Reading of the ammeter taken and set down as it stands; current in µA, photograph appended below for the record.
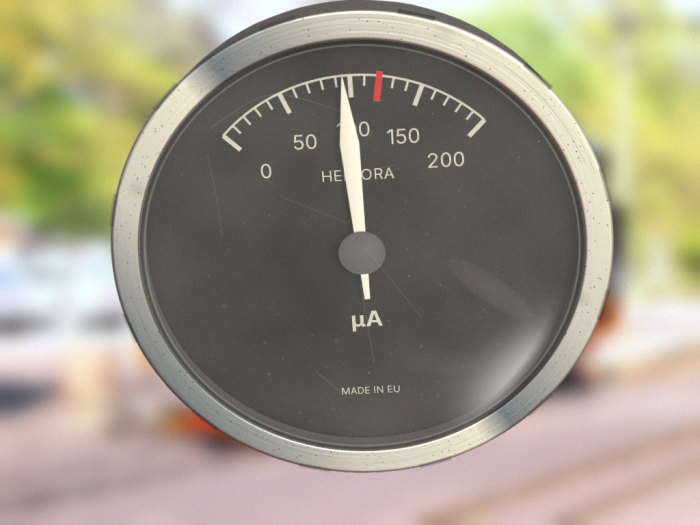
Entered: 95 µA
